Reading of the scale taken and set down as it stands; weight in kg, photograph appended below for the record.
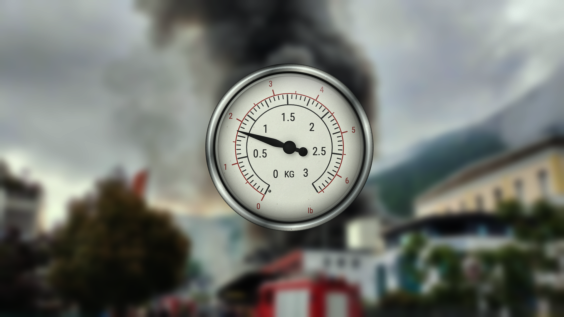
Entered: 0.8 kg
